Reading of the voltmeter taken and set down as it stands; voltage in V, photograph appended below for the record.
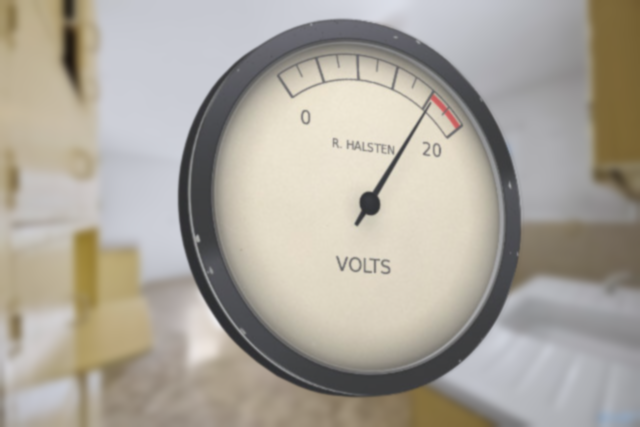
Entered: 16 V
